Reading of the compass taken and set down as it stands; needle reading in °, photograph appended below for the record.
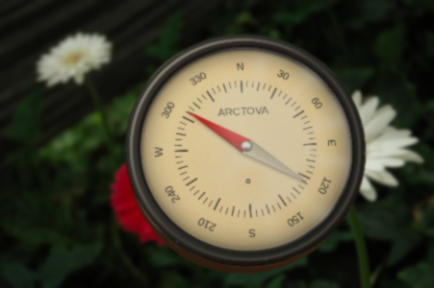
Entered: 305 °
